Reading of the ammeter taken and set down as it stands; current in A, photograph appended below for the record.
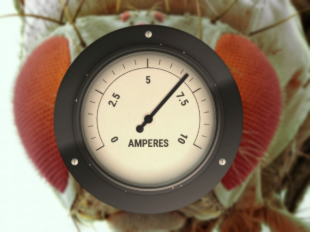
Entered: 6.75 A
